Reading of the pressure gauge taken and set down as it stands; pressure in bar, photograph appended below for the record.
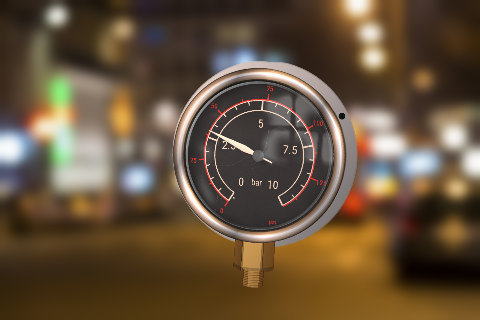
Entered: 2.75 bar
